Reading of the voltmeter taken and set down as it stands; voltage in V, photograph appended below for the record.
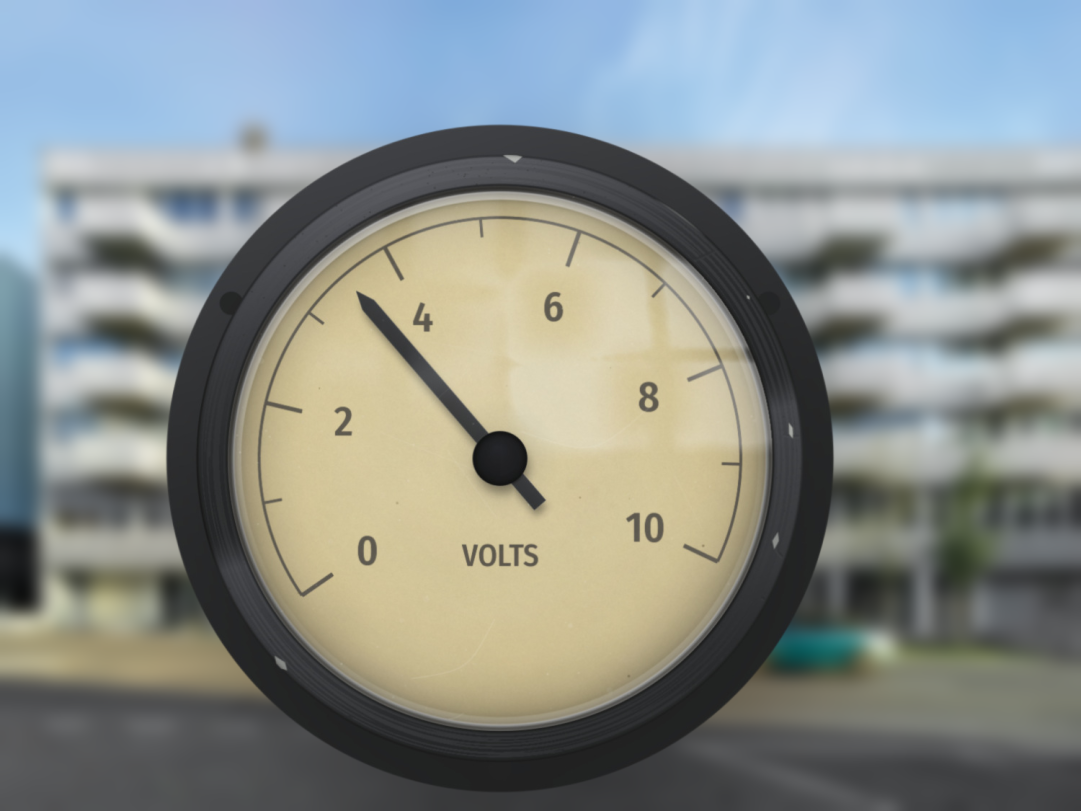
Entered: 3.5 V
